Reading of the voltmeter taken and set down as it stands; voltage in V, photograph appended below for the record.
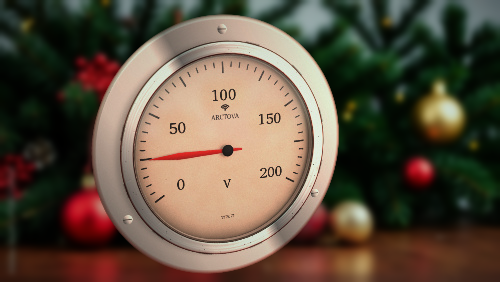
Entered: 25 V
